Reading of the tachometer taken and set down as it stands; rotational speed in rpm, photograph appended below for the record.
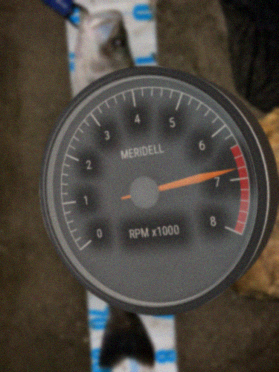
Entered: 6800 rpm
